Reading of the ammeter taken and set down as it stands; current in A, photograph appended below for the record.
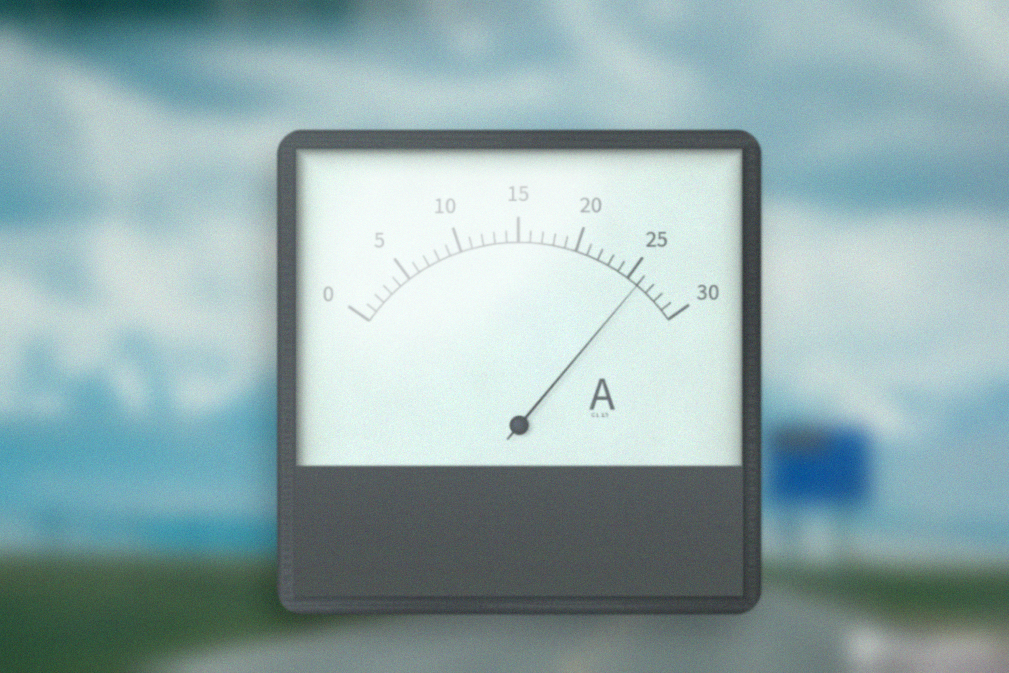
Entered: 26 A
